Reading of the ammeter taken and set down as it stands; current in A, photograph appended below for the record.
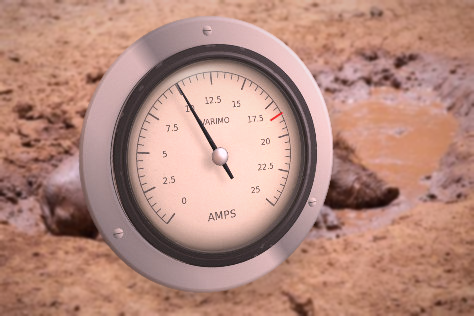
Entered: 10 A
